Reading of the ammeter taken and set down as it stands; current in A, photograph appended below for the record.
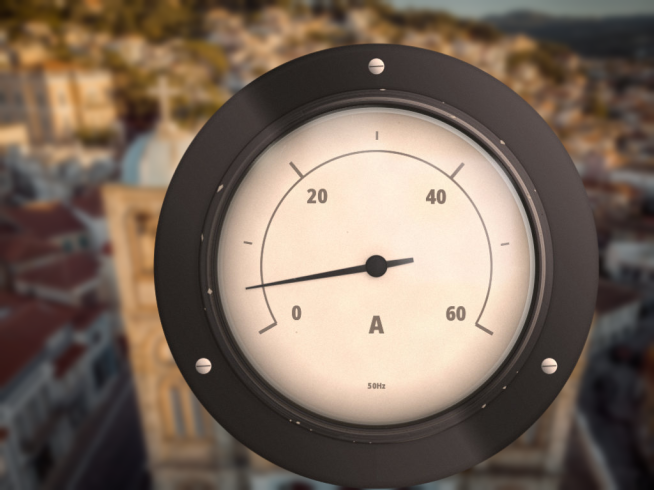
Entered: 5 A
